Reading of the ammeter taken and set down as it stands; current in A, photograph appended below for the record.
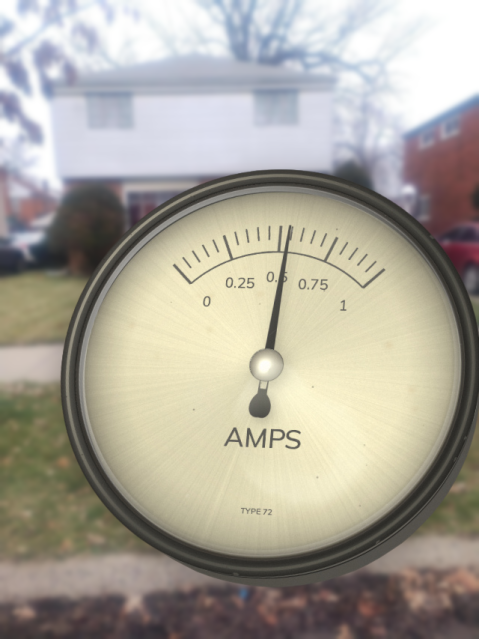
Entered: 0.55 A
